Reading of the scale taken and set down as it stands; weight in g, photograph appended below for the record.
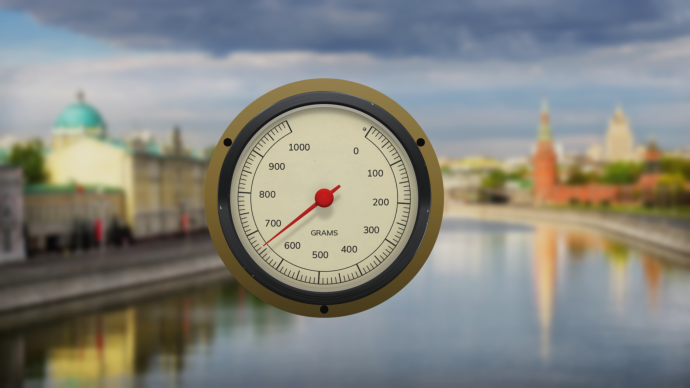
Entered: 660 g
